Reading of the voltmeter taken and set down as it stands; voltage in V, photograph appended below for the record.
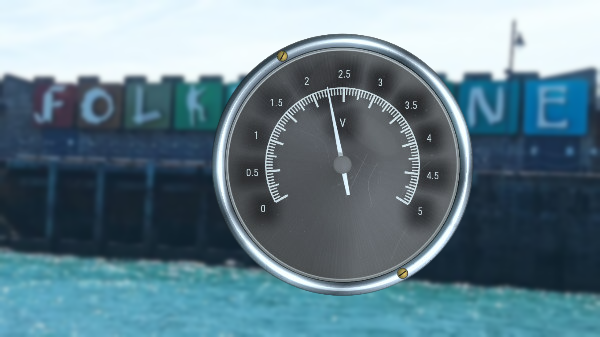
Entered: 2.25 V
